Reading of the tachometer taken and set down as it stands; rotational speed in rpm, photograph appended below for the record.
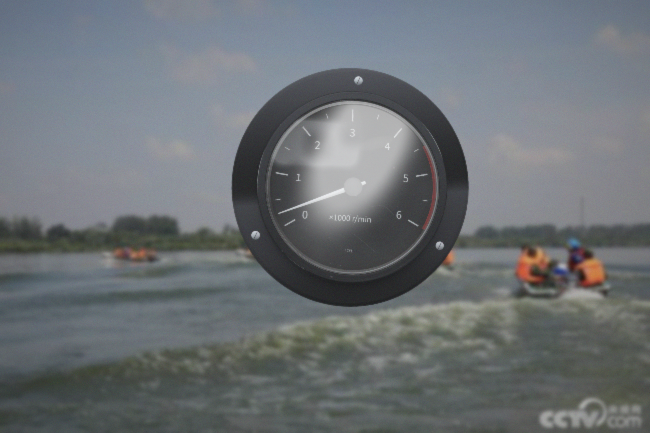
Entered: 250 rpm
